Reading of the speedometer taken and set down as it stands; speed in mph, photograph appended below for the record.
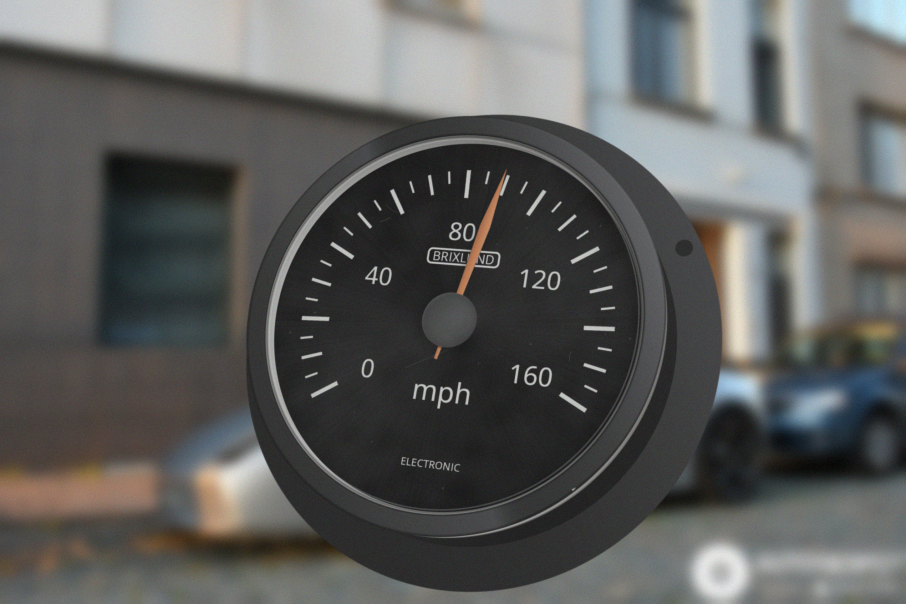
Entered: 90 mph
